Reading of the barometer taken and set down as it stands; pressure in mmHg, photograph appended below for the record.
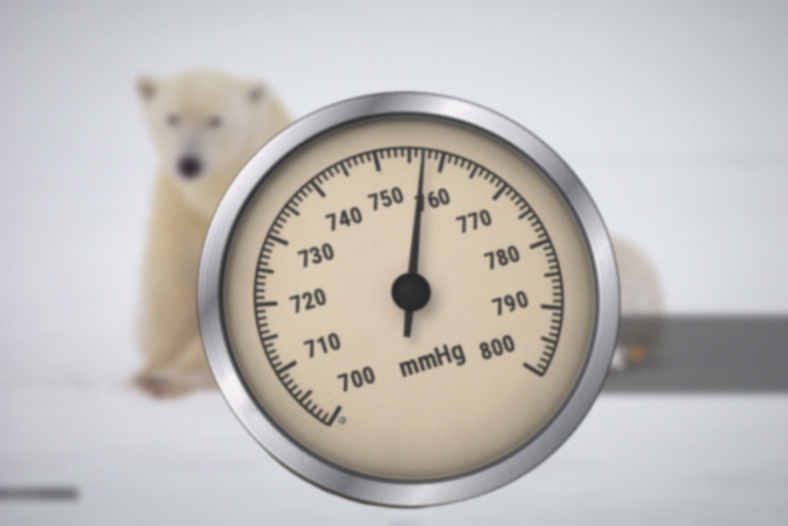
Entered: 757 mmHg
